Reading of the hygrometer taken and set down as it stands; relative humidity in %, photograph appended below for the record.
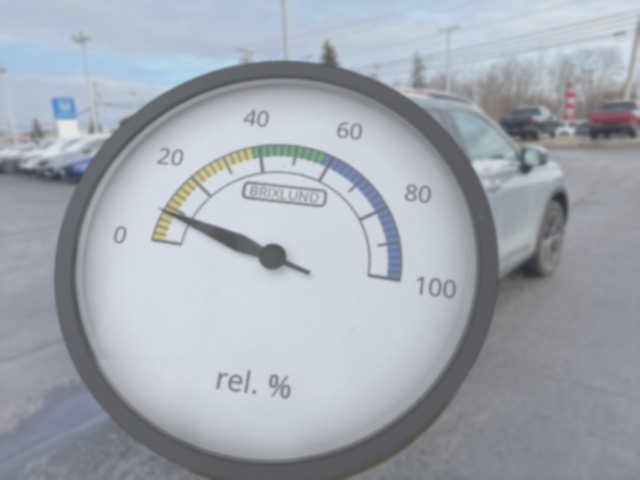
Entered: 8 %
